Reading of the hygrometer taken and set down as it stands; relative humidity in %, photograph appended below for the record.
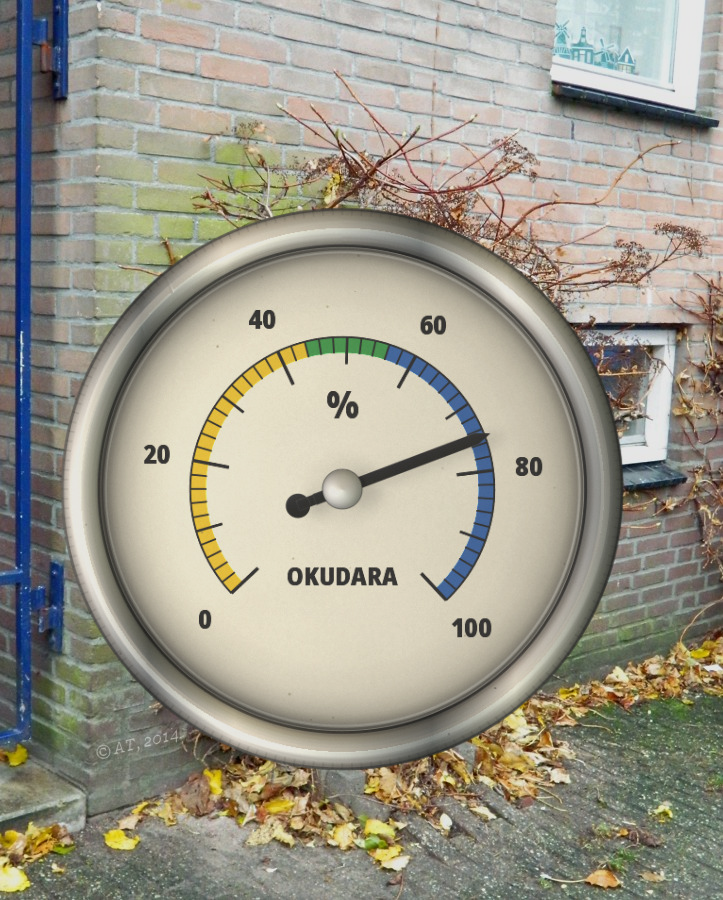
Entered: 75 %
